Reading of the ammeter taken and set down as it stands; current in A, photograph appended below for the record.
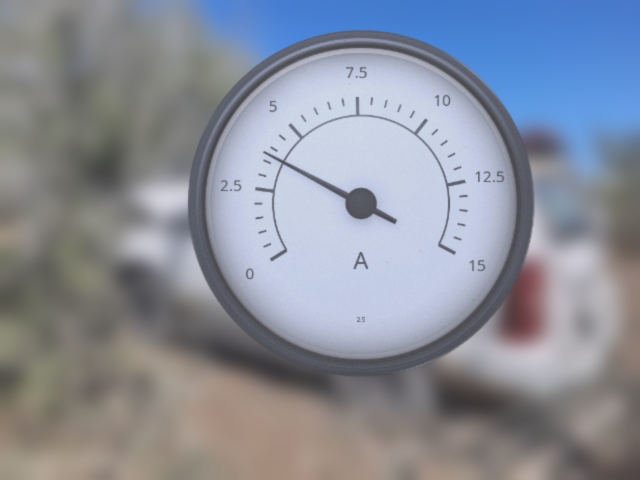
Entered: 3.75 A
